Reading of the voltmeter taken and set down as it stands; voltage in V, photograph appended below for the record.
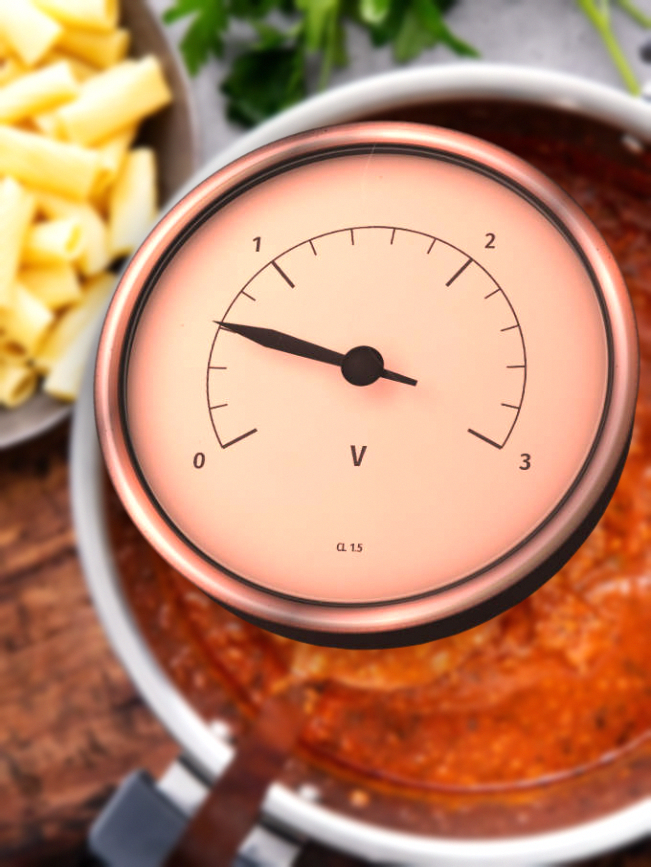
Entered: 0.6 V
